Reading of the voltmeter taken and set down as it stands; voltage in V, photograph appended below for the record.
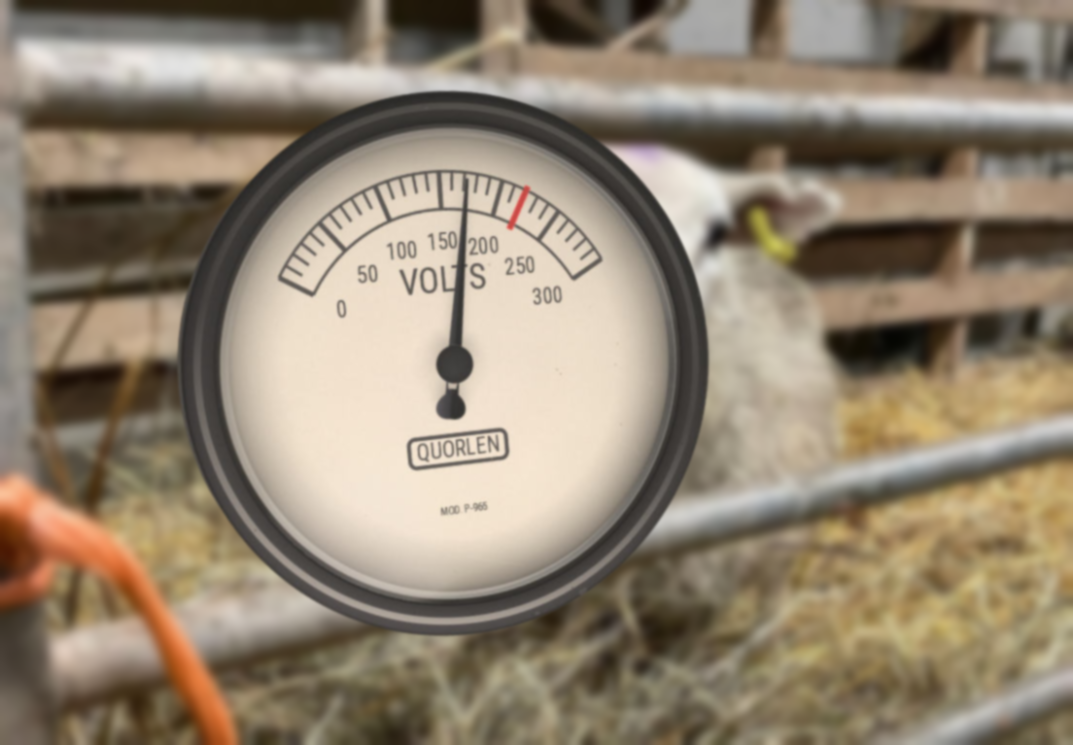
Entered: 170 V
